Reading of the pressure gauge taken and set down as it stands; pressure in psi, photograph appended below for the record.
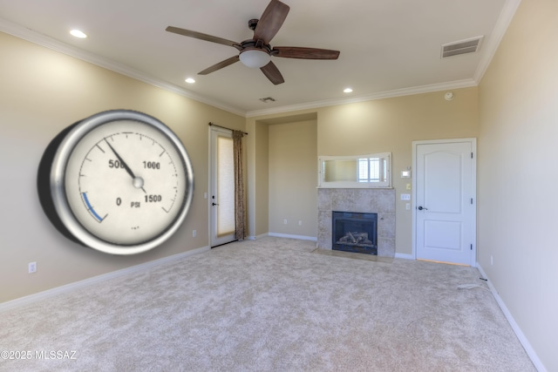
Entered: 550 psi
